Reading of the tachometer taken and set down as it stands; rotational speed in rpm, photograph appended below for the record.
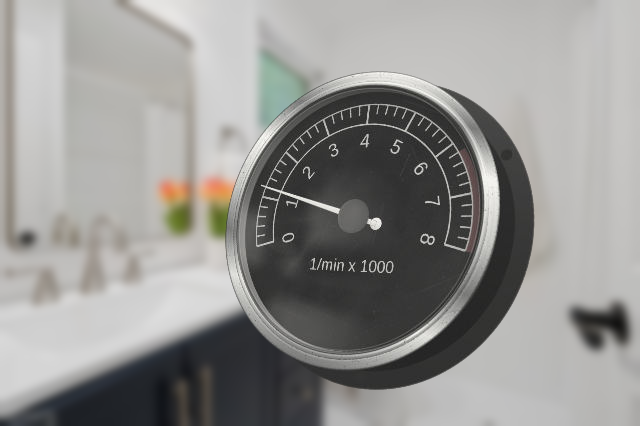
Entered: 1200 rpm
